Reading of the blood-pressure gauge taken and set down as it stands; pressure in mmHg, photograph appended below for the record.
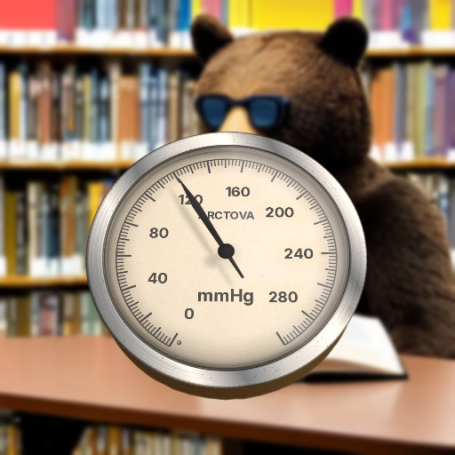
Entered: 120 mmHg
